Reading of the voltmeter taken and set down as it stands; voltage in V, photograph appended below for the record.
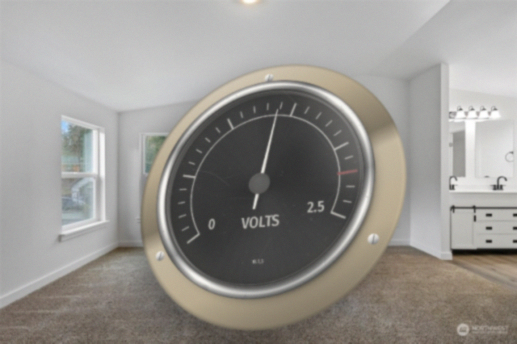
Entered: 1.4 V
